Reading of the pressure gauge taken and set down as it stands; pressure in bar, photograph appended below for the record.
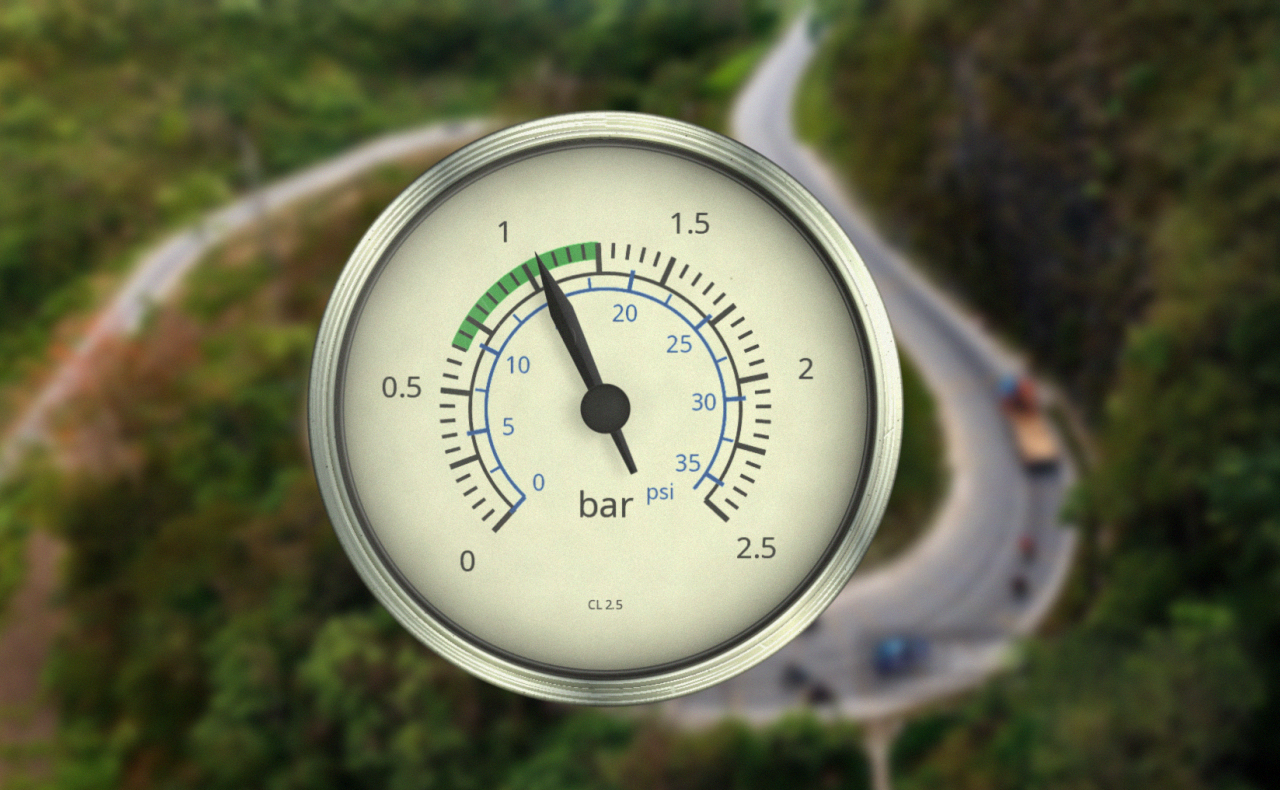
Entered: 1.05 bar
